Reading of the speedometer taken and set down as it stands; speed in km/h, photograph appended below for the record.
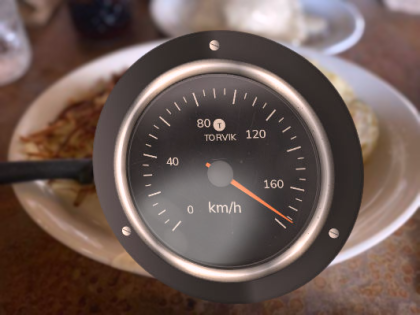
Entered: 175 km/h
